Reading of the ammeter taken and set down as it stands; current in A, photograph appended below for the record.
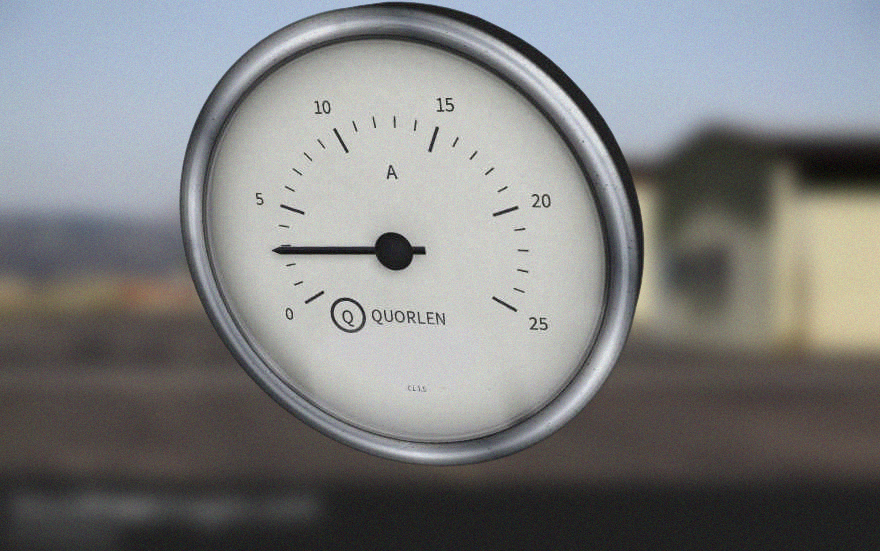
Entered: 3 A
